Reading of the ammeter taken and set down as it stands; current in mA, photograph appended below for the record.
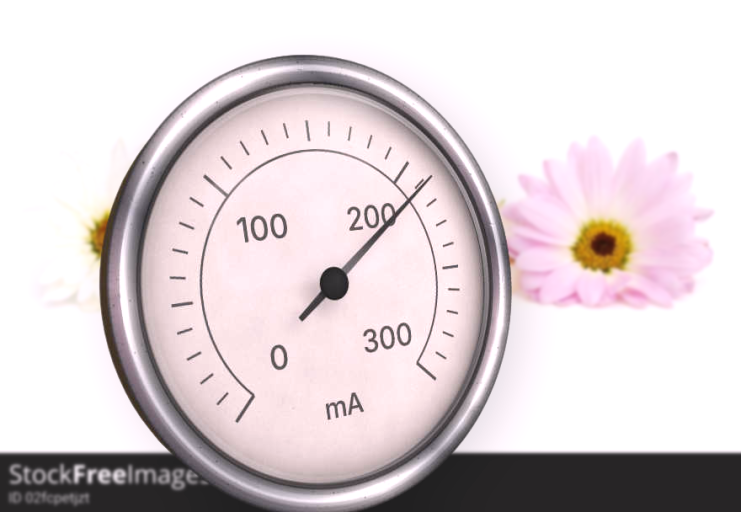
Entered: 210 mA
